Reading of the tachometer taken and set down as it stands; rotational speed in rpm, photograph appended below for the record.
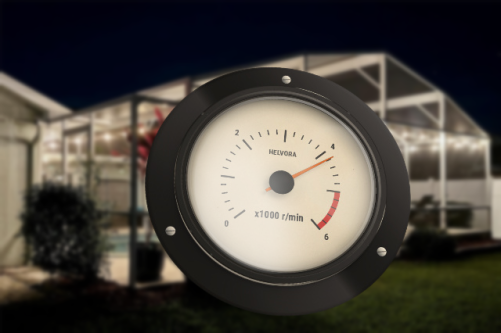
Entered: 4200 rpm
